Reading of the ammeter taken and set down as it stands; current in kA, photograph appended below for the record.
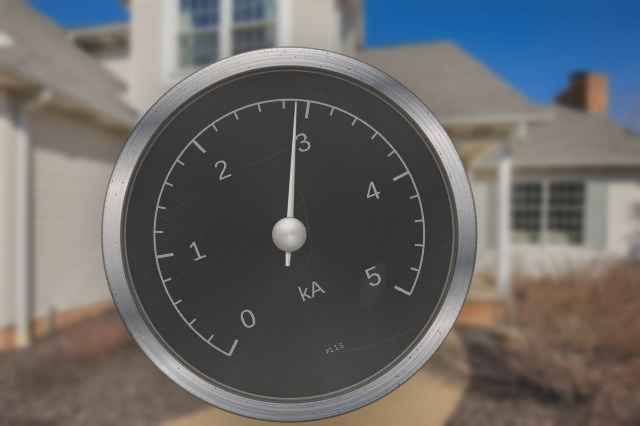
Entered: 2.9 kA
